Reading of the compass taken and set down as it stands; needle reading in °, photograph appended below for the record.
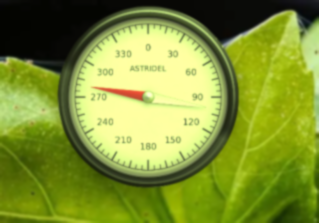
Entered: 280 °
